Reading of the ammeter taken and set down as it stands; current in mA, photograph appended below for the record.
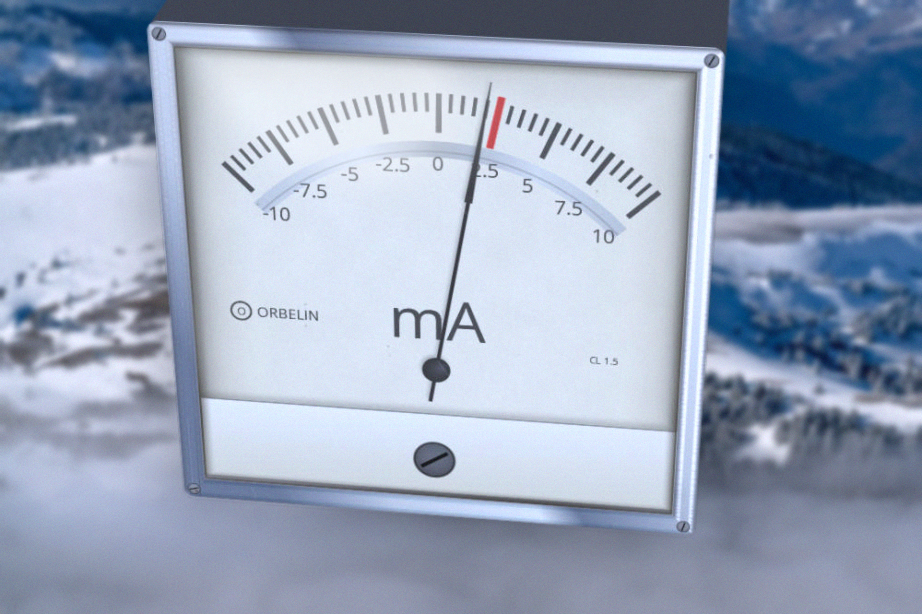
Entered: 2 mA
